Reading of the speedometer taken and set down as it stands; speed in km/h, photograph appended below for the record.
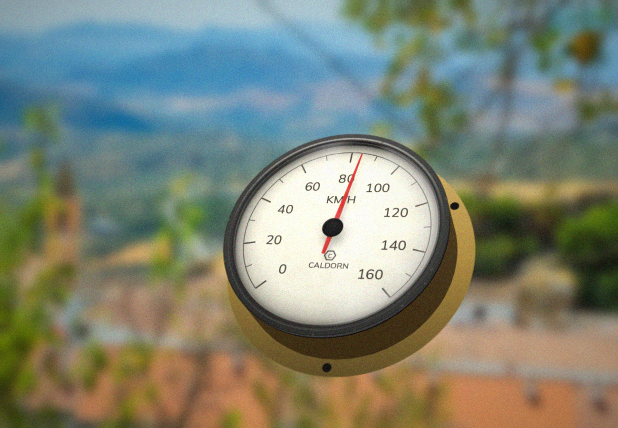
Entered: 85 km/h
